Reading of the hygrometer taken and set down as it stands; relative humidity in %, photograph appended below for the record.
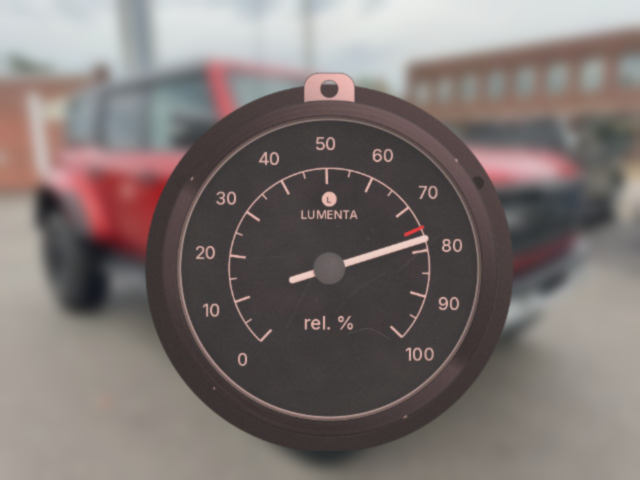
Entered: 77.5 %
